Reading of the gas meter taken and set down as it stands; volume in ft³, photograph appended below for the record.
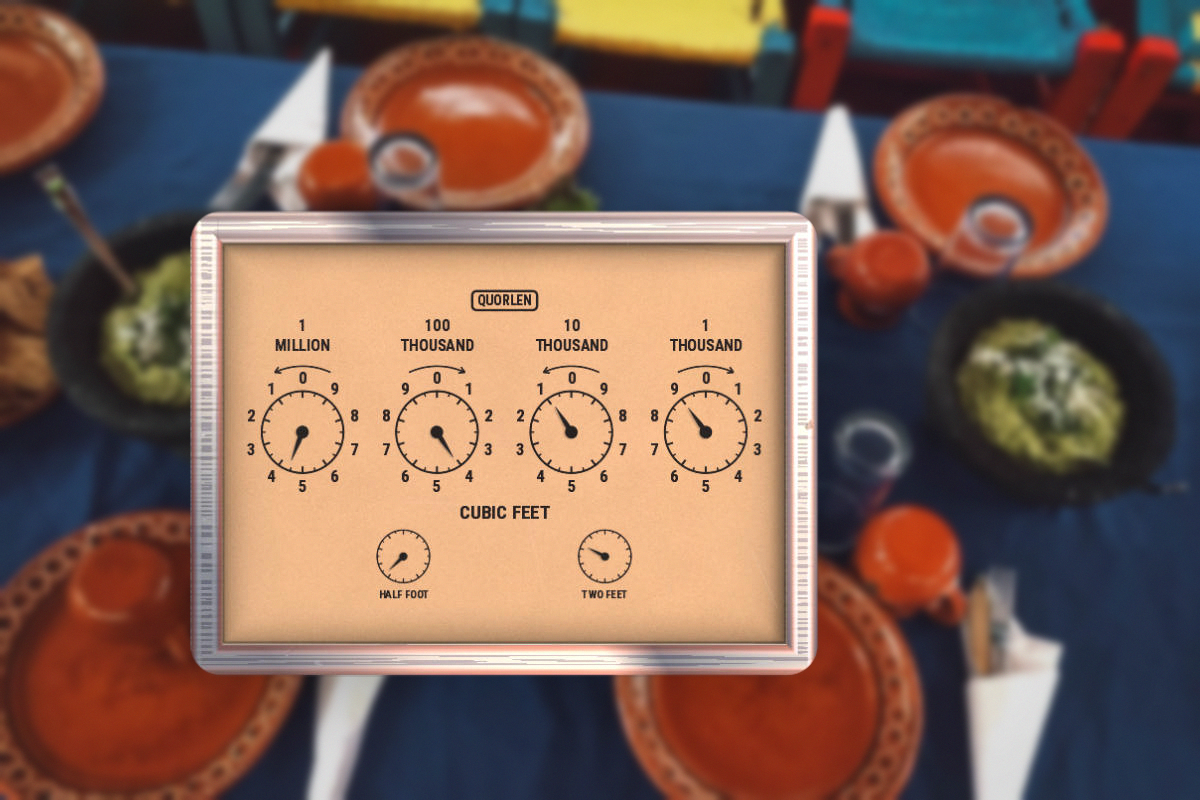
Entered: 440900 ft³
